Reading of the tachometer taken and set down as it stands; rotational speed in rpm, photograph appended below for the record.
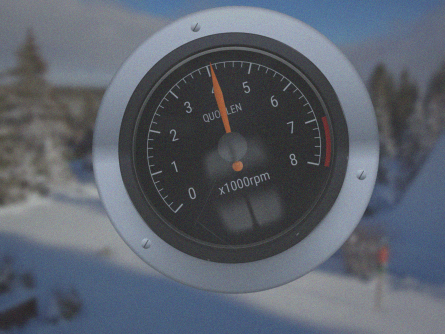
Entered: 4100 rpm
